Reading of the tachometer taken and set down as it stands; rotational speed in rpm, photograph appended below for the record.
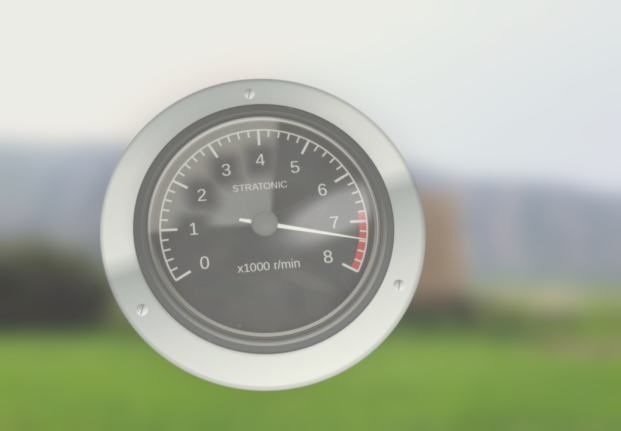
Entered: 7400 rpm
